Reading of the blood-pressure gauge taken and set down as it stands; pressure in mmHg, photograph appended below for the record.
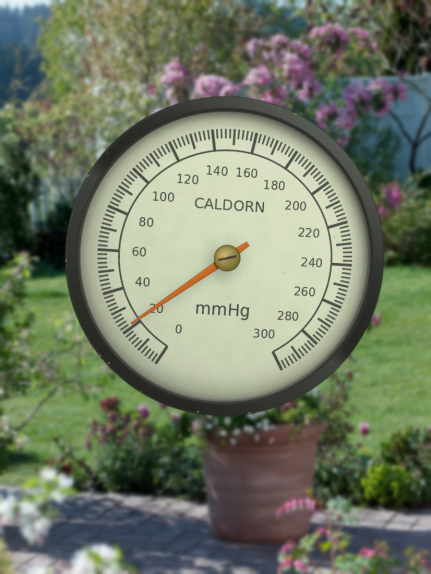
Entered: 22 mmHg
